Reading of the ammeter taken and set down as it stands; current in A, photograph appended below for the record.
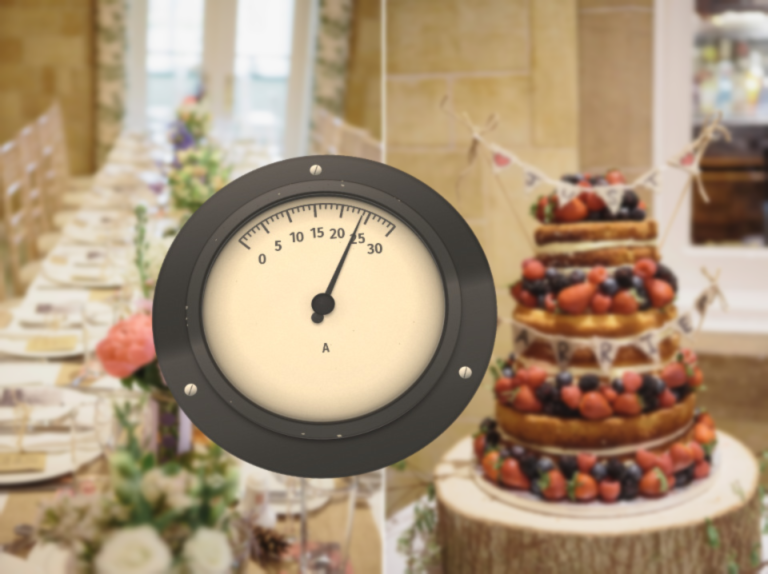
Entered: 24 A
